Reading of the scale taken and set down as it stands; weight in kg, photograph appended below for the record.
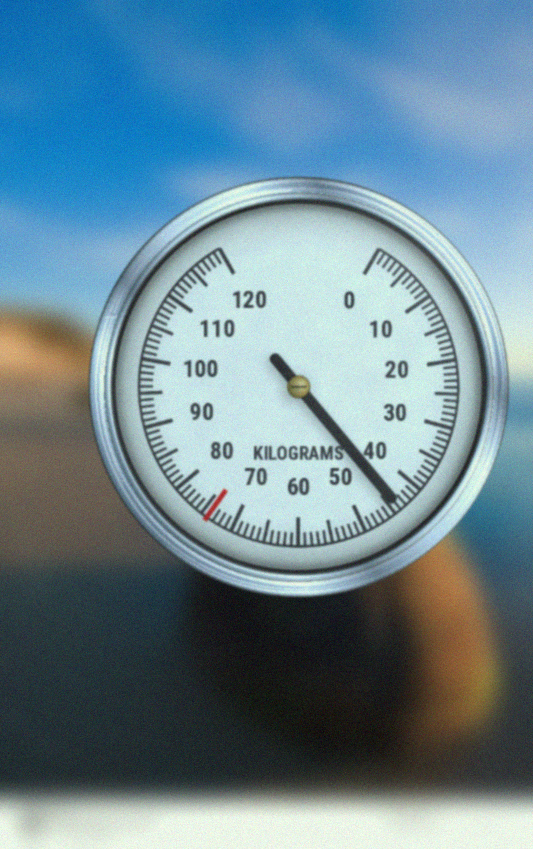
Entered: 44 kg
